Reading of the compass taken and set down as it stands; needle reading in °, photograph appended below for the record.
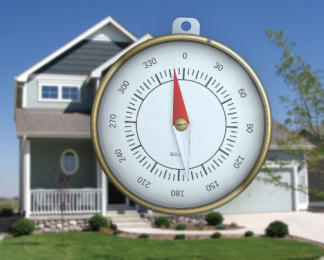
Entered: 350 °
